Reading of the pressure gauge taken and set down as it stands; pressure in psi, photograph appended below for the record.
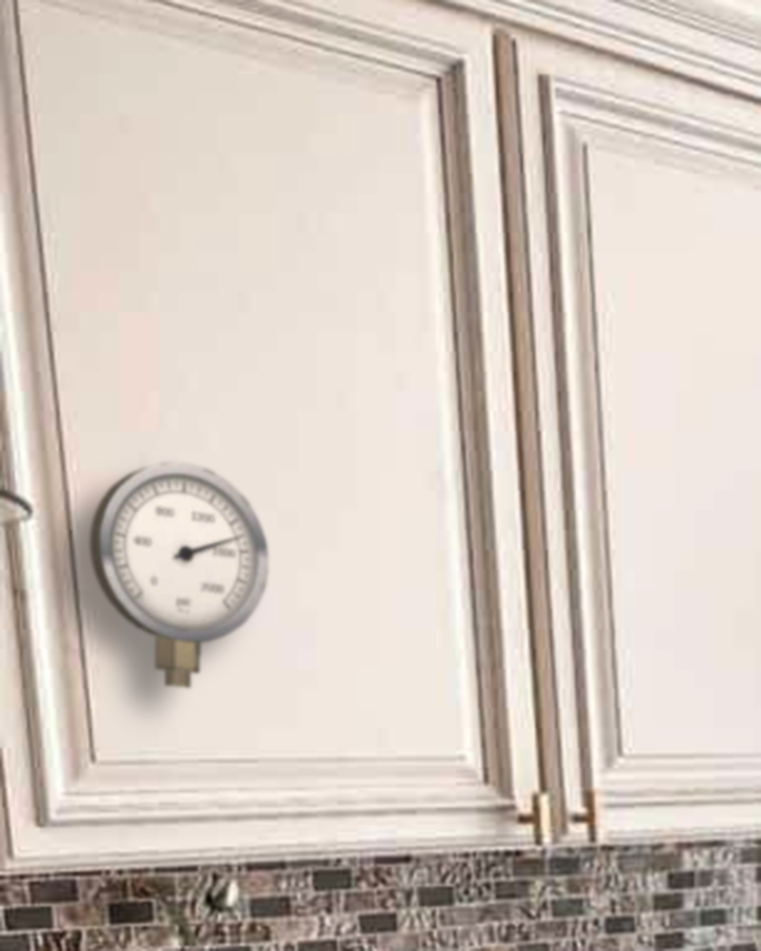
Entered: 1500 psi
